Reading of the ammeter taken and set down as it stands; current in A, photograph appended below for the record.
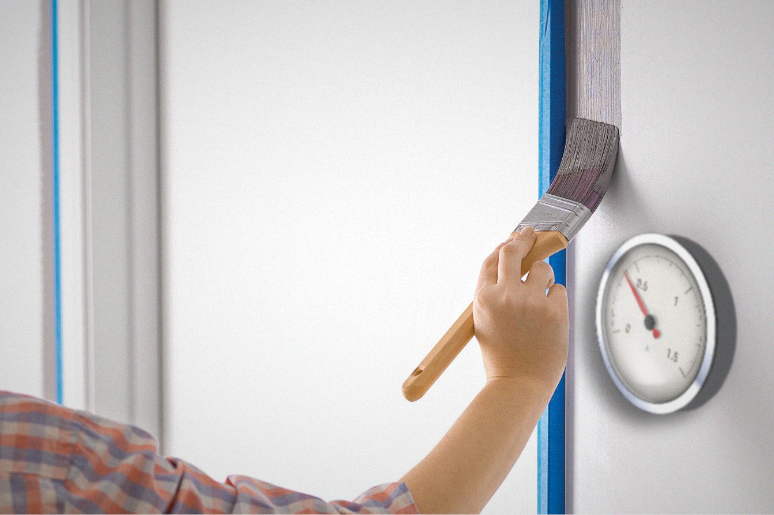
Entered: 0.4 A
